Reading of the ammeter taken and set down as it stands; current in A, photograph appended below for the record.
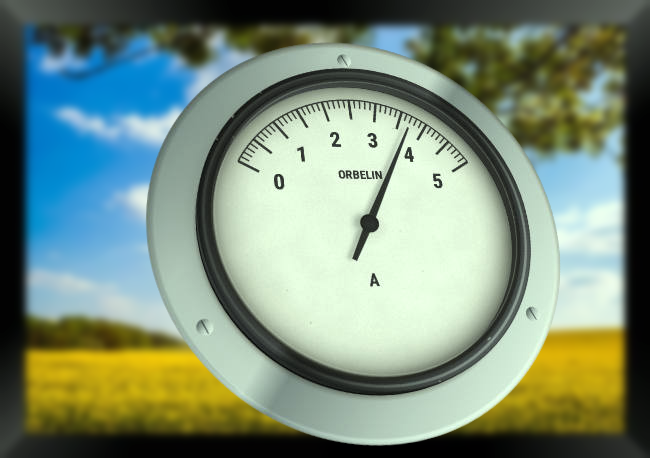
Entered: 3.7 A
